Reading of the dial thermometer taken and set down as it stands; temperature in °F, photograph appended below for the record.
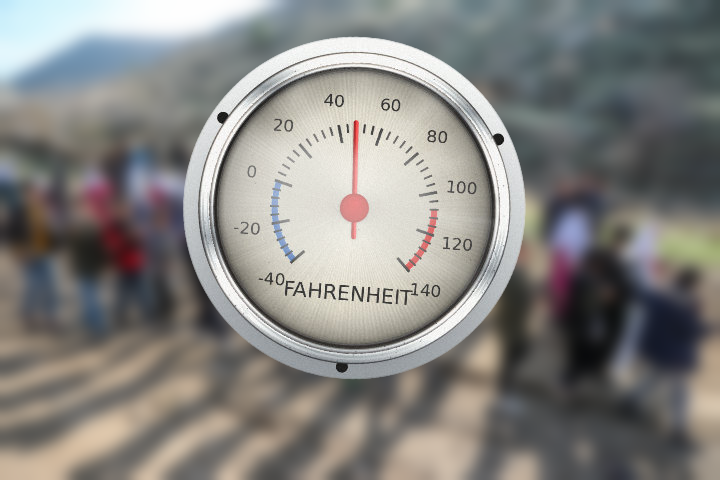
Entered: 48 °F
